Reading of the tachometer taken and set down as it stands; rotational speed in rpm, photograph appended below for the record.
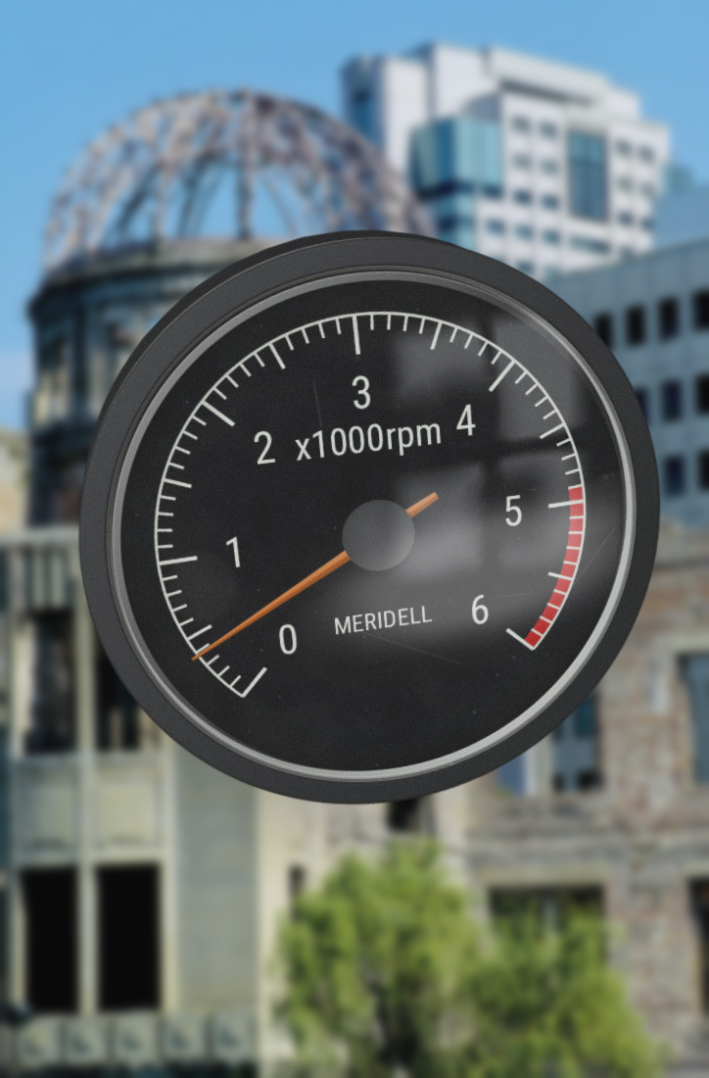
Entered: 400 rpm
